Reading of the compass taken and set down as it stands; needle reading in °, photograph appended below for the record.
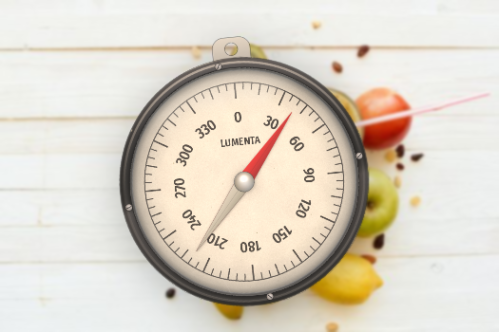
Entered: 40 °
